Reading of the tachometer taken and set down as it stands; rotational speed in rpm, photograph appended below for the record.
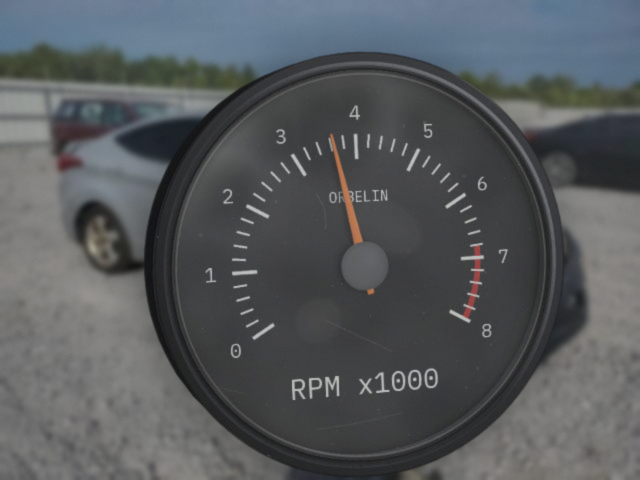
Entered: 3600 rpm
